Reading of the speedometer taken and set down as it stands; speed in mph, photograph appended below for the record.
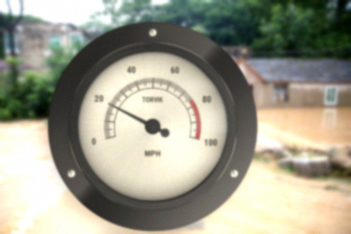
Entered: 20 mph
